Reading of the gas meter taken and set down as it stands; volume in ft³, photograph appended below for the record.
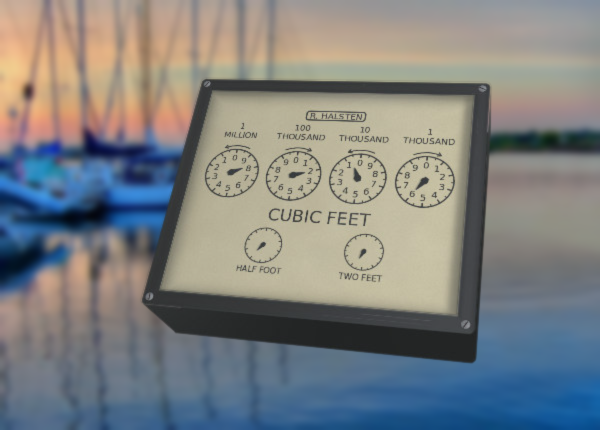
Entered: 820600 ft³
